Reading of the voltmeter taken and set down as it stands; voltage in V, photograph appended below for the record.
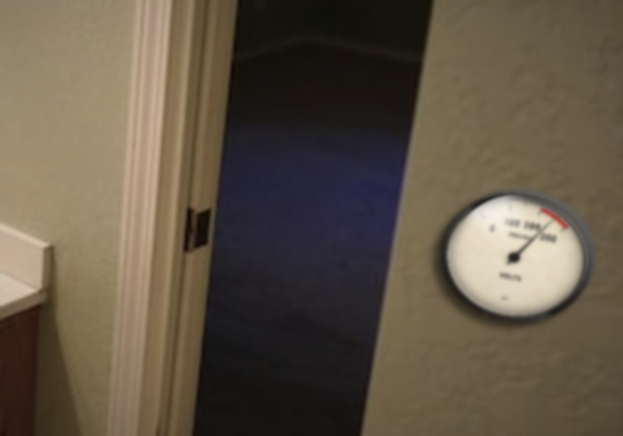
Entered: 250 V
